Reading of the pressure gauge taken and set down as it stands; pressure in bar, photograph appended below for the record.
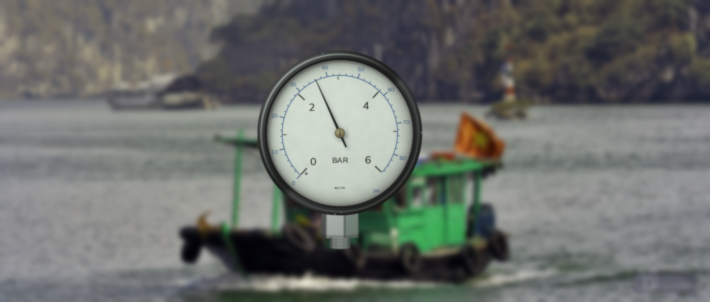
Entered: 2.5 bar
